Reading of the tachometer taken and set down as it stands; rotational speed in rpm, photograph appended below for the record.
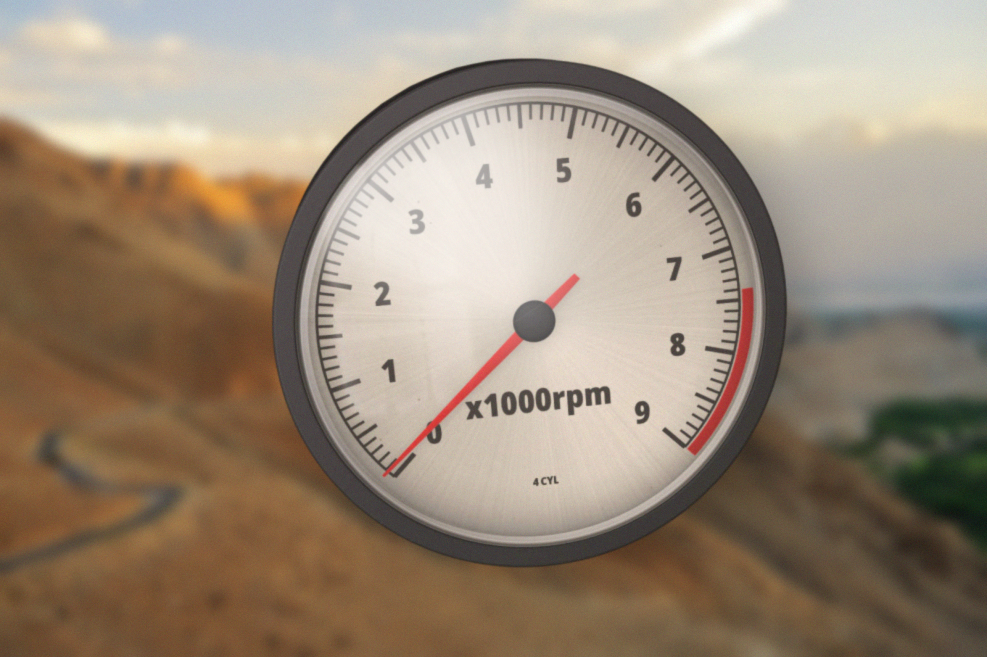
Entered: 100 rpm
